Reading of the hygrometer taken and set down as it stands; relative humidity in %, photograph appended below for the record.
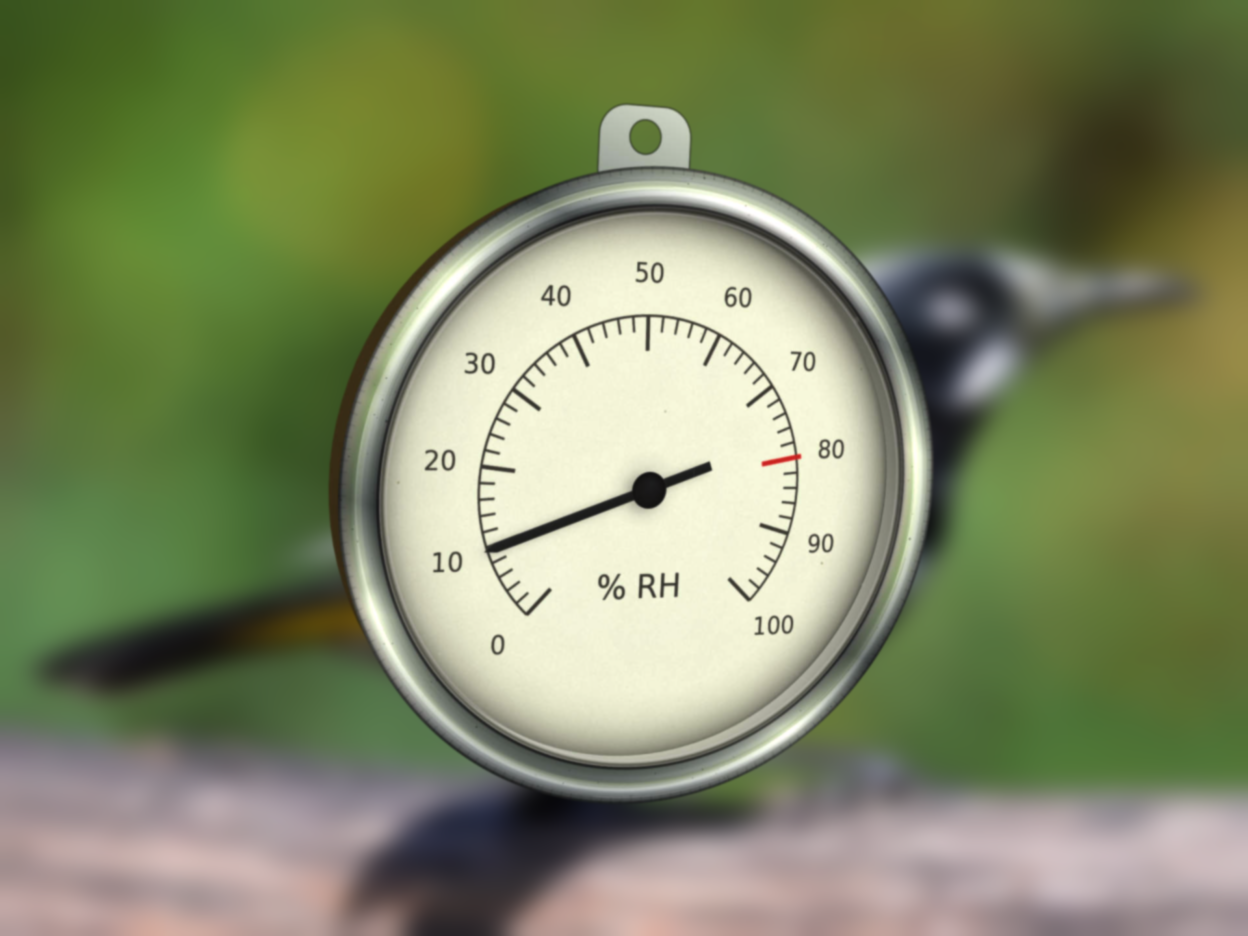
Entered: 10 %
